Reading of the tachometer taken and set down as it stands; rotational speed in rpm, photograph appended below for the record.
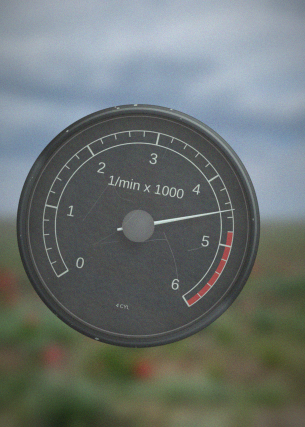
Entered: 4500 rpm
